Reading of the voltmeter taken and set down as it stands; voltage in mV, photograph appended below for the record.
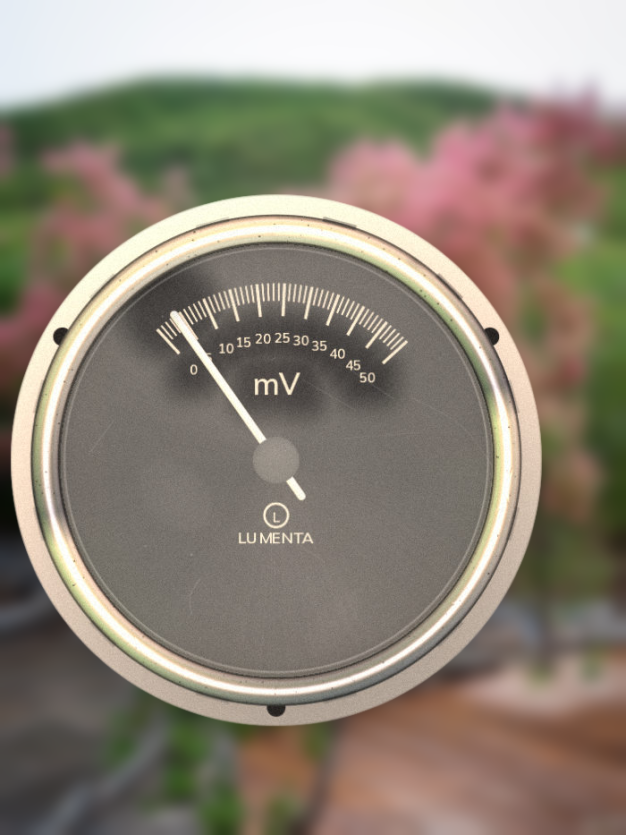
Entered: 4 mV
